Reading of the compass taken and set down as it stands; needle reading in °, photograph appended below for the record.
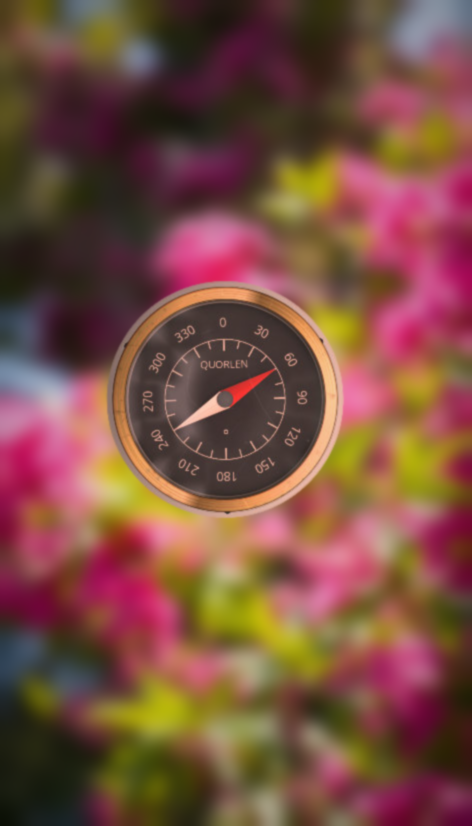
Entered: 60 °
